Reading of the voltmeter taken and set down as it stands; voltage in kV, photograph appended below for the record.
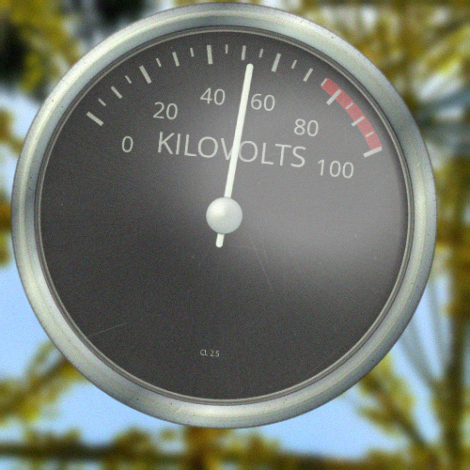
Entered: 52.5 kV
